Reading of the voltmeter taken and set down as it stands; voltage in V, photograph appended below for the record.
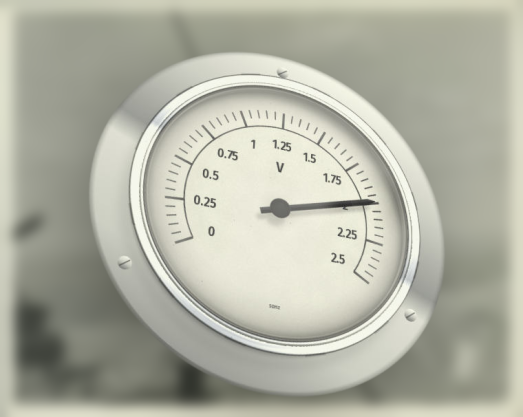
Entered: 2 V
